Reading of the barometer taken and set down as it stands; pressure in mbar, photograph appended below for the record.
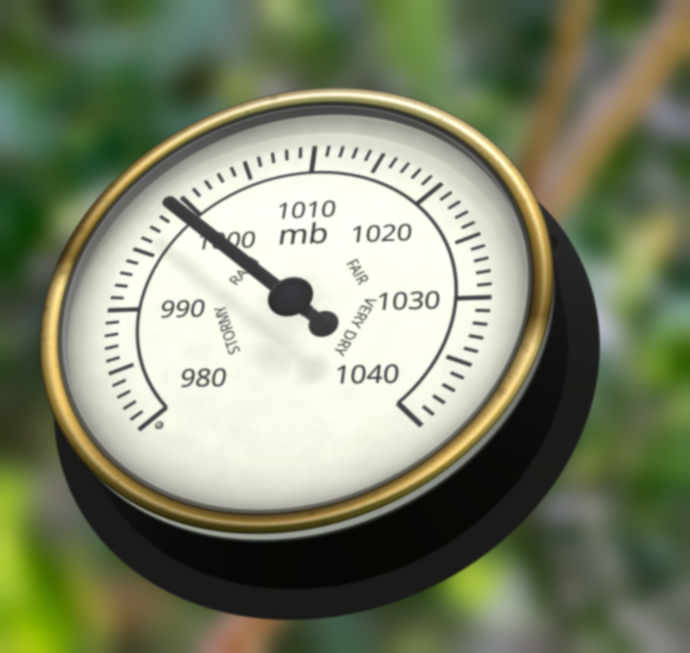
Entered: 999 mbar
